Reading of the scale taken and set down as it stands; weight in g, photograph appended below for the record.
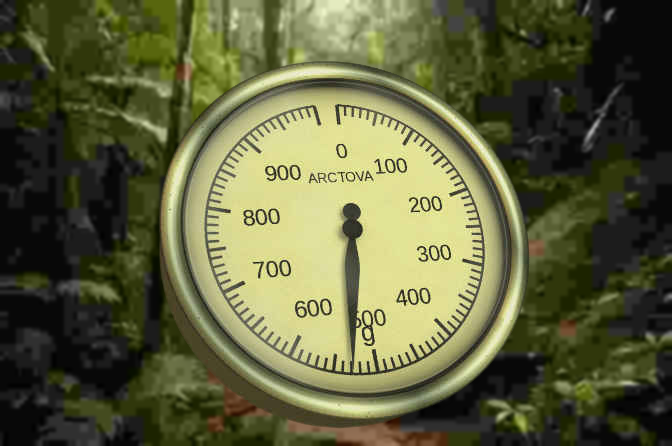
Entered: 530 g
